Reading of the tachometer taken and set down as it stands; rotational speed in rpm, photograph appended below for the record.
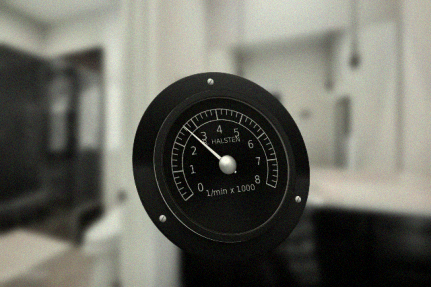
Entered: 2600 rpm
